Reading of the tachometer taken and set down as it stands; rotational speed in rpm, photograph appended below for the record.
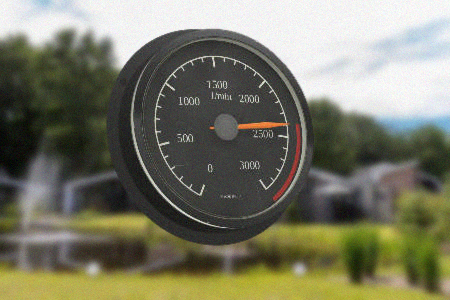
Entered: 2400 rpm
